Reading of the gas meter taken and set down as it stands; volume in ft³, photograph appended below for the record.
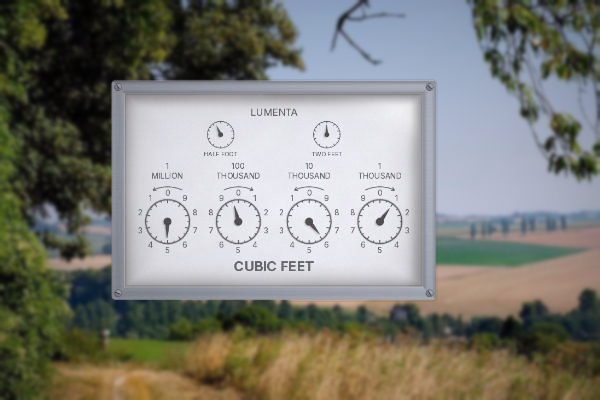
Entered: 496100 ft³
